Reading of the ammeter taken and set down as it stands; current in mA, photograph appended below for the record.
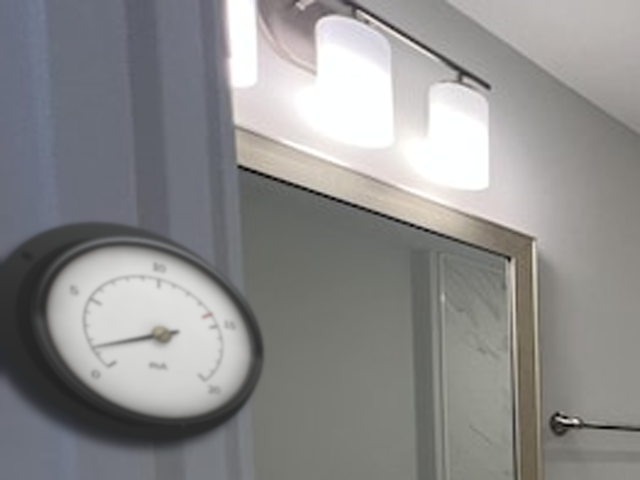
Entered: 1.5 mA
